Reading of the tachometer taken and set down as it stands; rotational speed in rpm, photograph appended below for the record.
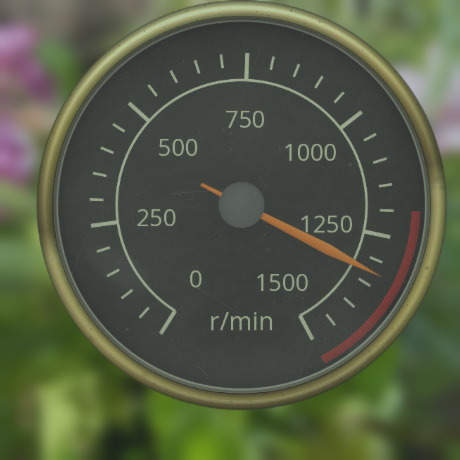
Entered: 1325 rpm
